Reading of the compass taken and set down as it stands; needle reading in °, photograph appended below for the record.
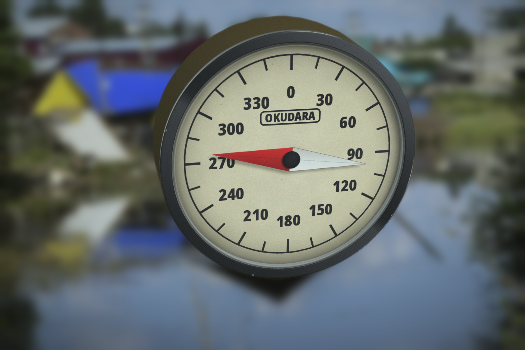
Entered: 277.5 °
